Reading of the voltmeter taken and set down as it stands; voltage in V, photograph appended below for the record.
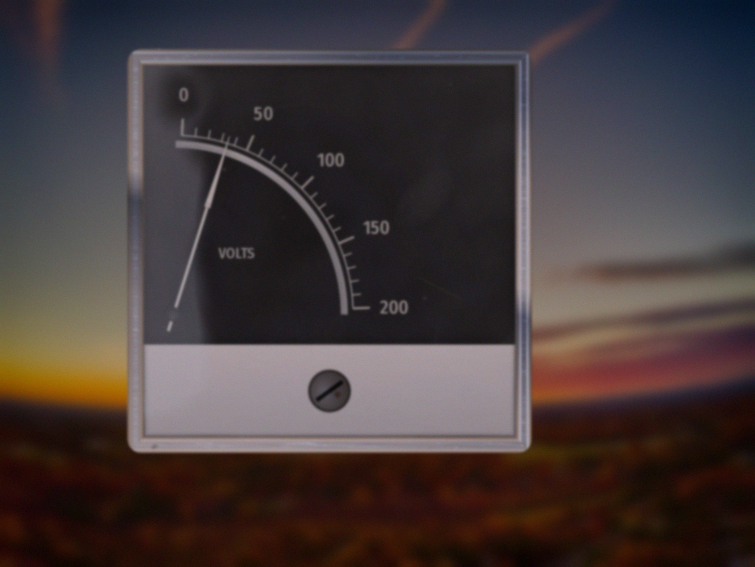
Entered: 35 V
